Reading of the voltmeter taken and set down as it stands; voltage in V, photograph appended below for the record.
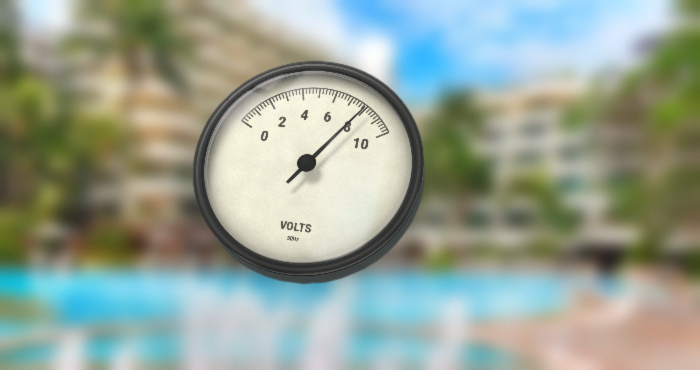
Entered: 8 V
